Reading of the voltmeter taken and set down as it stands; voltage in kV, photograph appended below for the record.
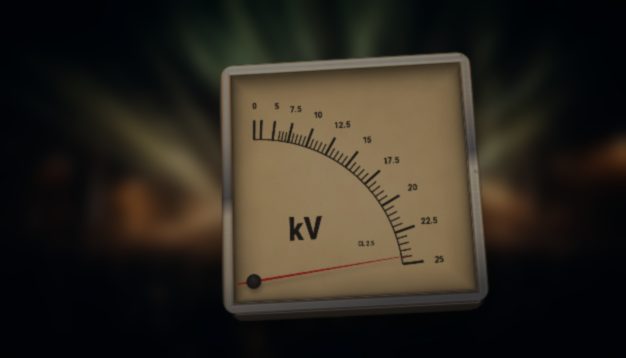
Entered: 24.5 kV
